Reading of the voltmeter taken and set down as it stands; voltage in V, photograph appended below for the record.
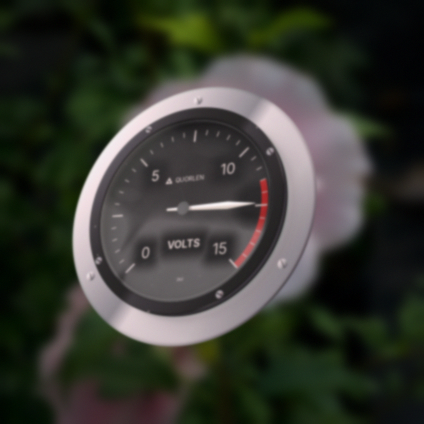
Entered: 12.5 V
